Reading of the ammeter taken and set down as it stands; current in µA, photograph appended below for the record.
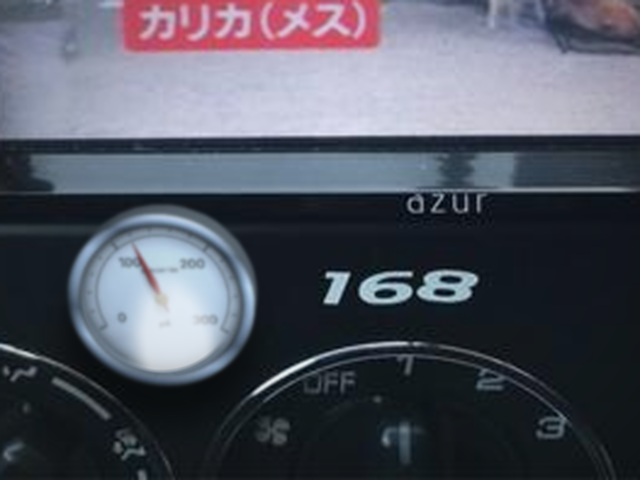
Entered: 120 µA
